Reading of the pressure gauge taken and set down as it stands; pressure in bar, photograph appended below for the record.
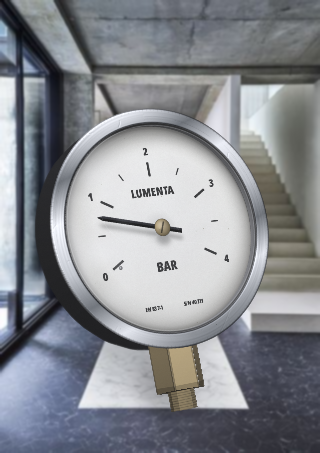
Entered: 0.75 bar
